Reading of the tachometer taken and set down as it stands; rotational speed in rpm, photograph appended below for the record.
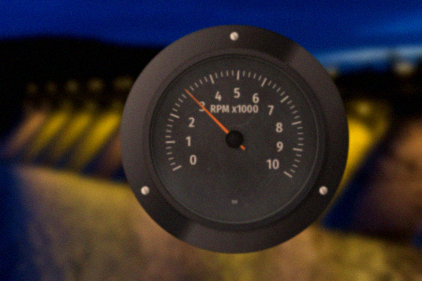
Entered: 3000 rpm
